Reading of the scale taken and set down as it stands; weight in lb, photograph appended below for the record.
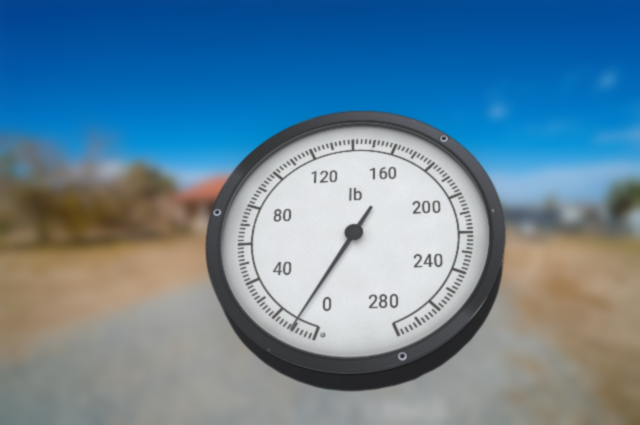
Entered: 10 lb
